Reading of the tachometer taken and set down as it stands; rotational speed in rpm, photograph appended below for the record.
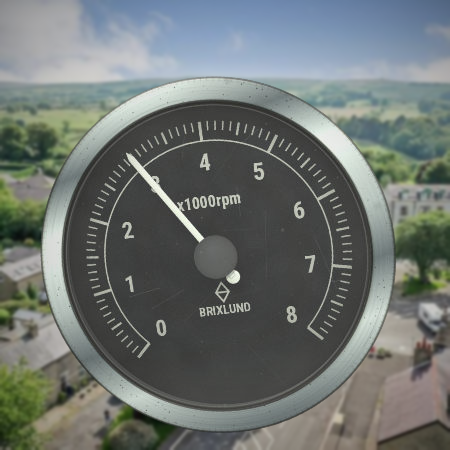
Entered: 3000 rpm
